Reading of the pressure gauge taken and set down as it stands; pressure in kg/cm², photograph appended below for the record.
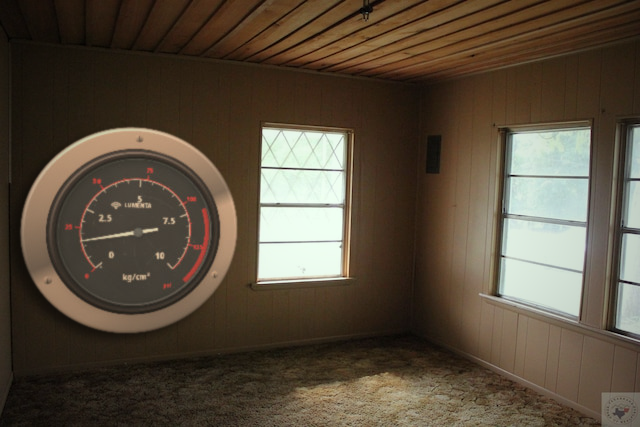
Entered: 1.25 kg/cm²
